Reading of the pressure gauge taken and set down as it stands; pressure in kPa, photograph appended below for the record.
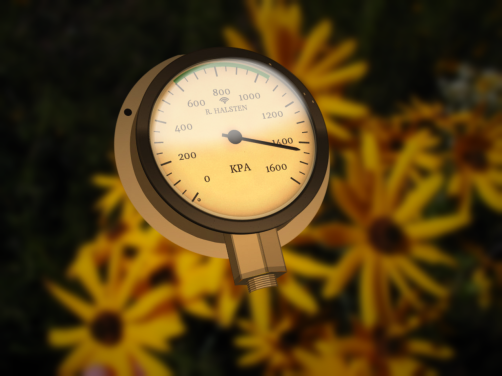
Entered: 1450 kPa
